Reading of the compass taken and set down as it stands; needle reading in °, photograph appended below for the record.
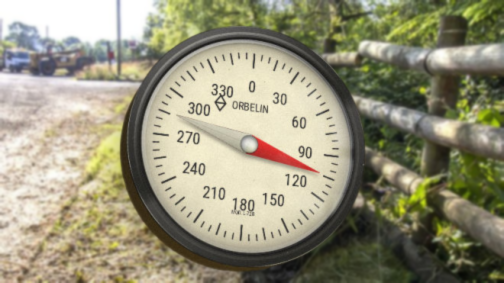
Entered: 105 °
